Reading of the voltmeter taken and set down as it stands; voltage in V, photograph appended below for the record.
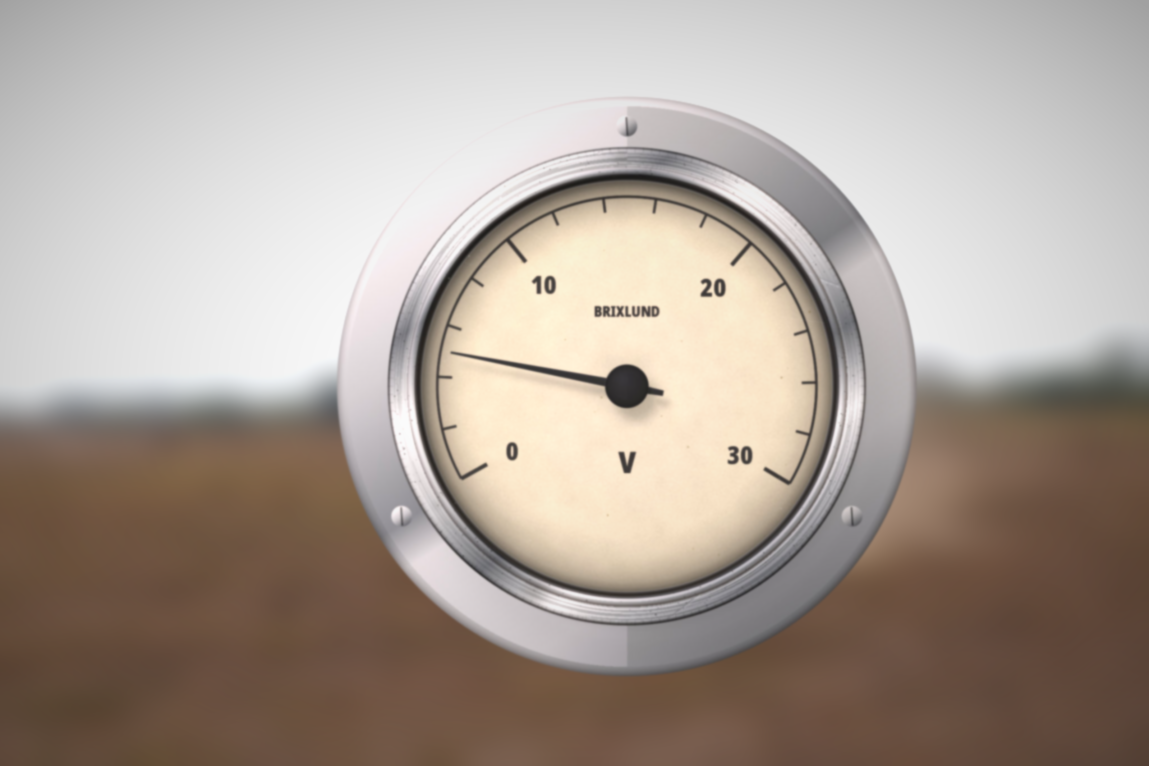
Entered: 5 V
